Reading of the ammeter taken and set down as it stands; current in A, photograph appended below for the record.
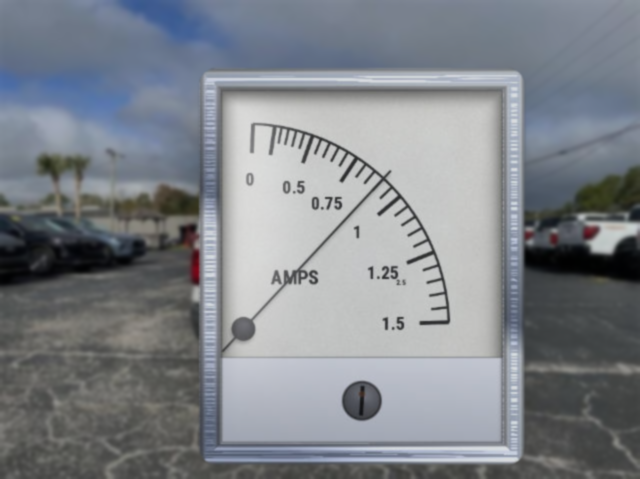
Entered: 0.9 A
